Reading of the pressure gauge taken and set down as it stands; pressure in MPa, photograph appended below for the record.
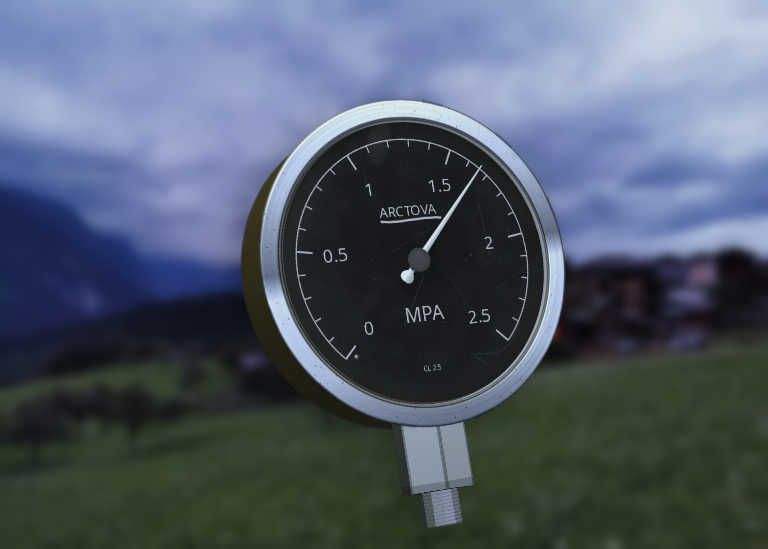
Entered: 1.65 MPa
